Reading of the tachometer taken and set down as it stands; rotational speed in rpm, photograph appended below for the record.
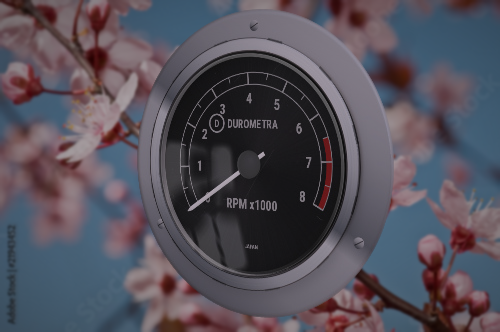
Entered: 0 rpm
